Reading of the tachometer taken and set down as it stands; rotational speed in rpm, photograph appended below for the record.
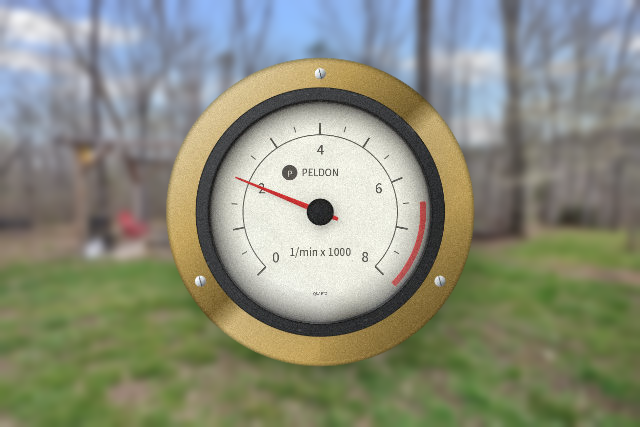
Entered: 2000 rpm
